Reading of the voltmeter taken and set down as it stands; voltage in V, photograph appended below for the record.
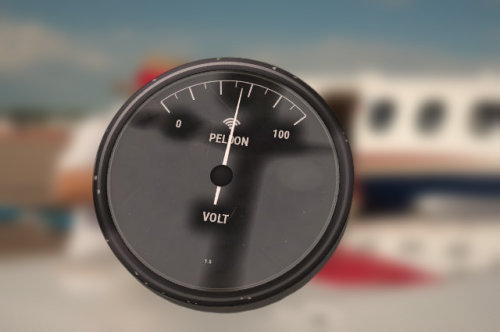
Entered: 55 V
